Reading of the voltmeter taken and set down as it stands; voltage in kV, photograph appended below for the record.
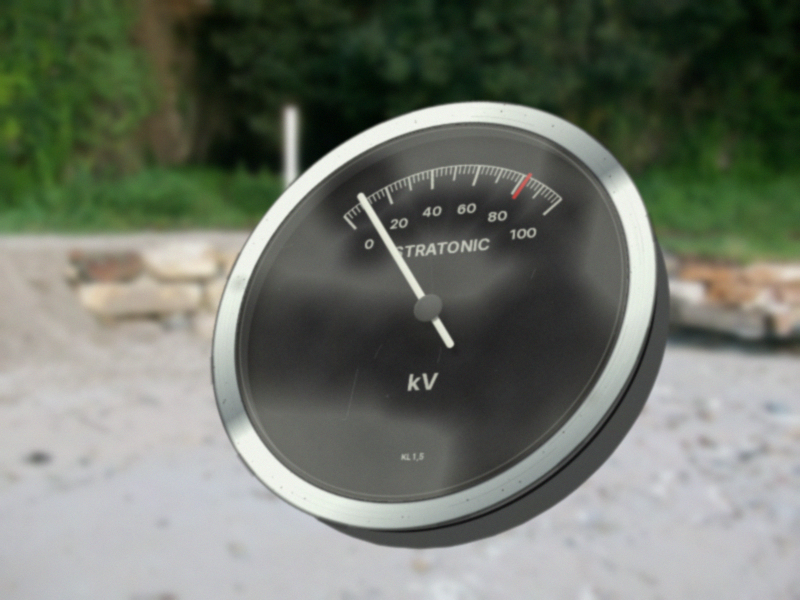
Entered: 10 kV
